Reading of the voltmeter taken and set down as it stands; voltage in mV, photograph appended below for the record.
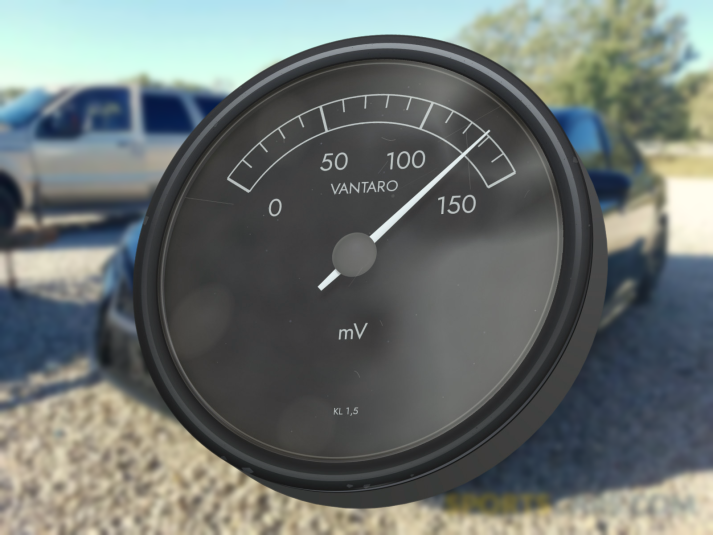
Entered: 130 mV
